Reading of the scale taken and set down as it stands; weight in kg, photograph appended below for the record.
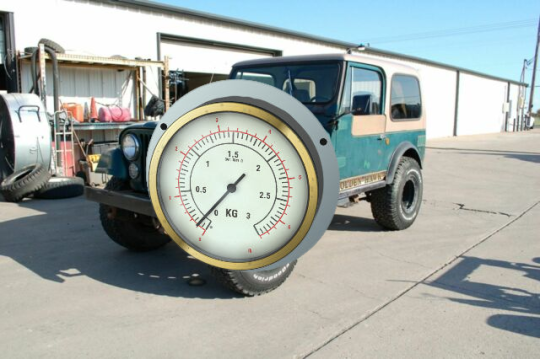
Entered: 0.1 kg
